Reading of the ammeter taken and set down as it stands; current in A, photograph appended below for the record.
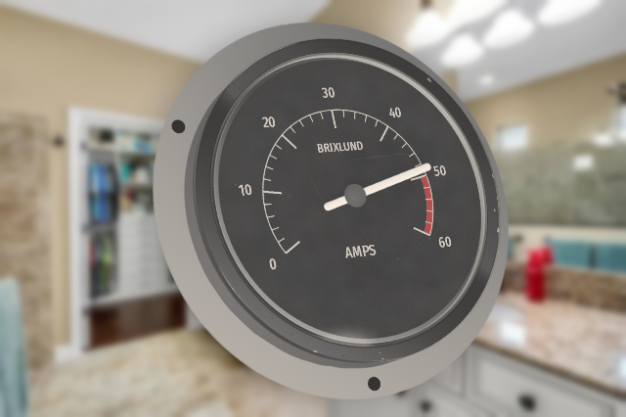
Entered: 49 A
